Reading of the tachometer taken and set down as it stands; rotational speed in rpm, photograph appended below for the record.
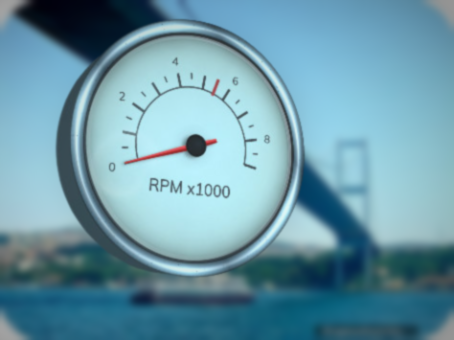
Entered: 0 rpm
